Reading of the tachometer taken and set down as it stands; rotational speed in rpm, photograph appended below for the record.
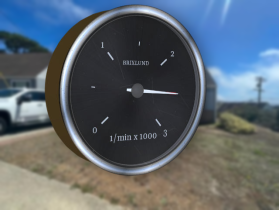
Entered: 2500 rpm
